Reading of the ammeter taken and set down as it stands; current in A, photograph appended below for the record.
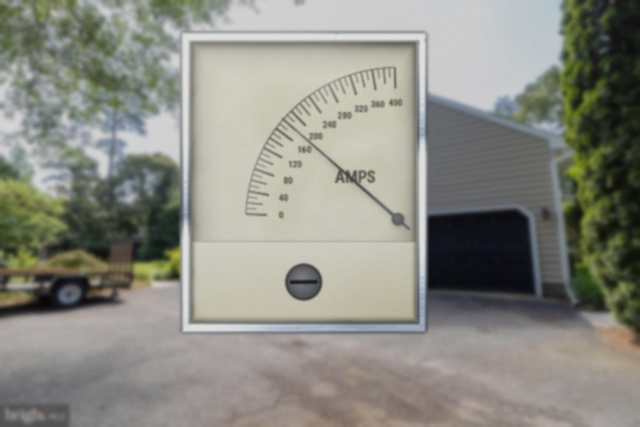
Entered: 180 A
